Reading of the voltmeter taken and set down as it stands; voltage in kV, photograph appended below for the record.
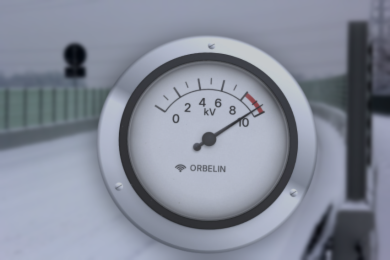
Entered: 9.5 kV
